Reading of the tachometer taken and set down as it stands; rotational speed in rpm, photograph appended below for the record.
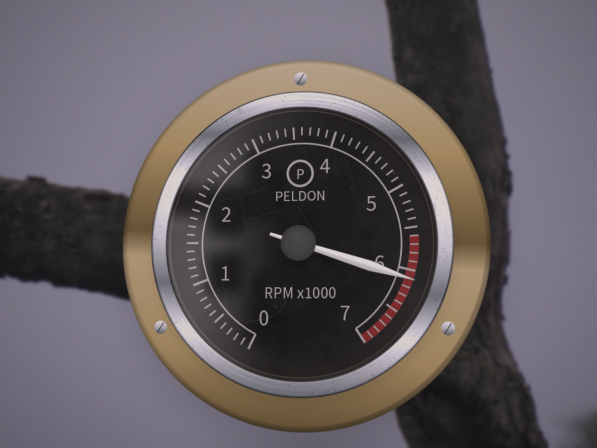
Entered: 6100 rpm
